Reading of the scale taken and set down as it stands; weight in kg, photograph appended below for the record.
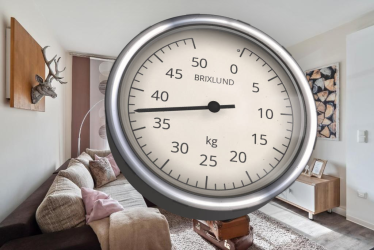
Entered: 37 kg
